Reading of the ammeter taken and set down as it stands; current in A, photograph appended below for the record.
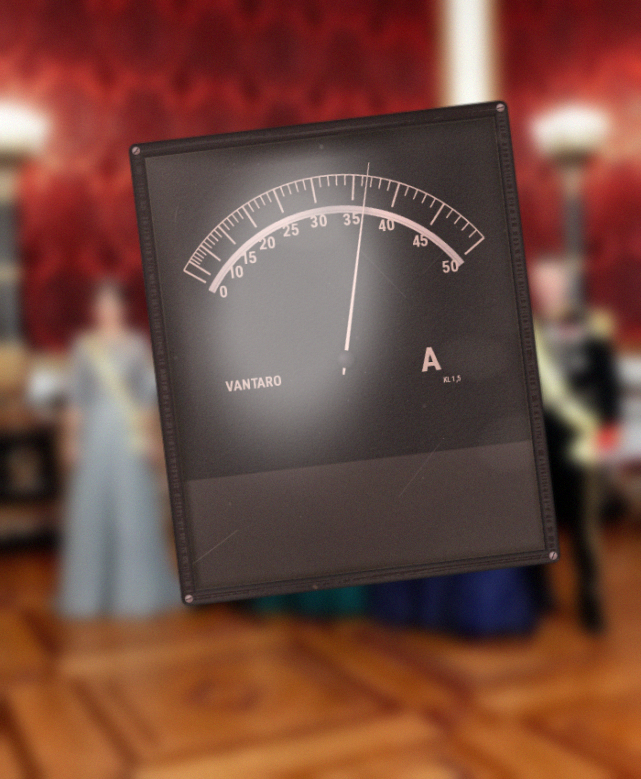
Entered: 36.5 A
